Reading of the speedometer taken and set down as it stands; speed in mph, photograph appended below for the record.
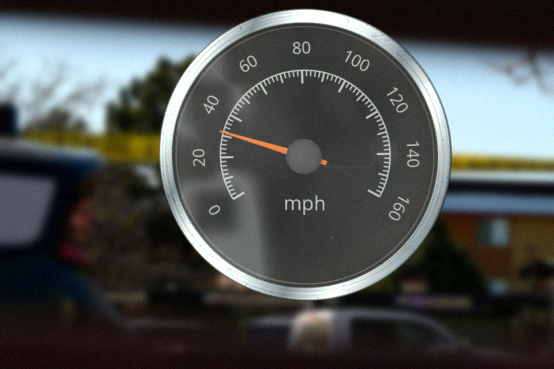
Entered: 32 mph
